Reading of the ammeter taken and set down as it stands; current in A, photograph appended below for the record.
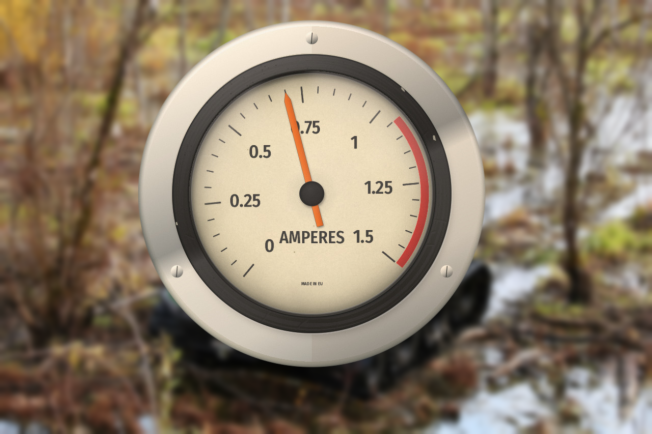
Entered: 0.7 A
